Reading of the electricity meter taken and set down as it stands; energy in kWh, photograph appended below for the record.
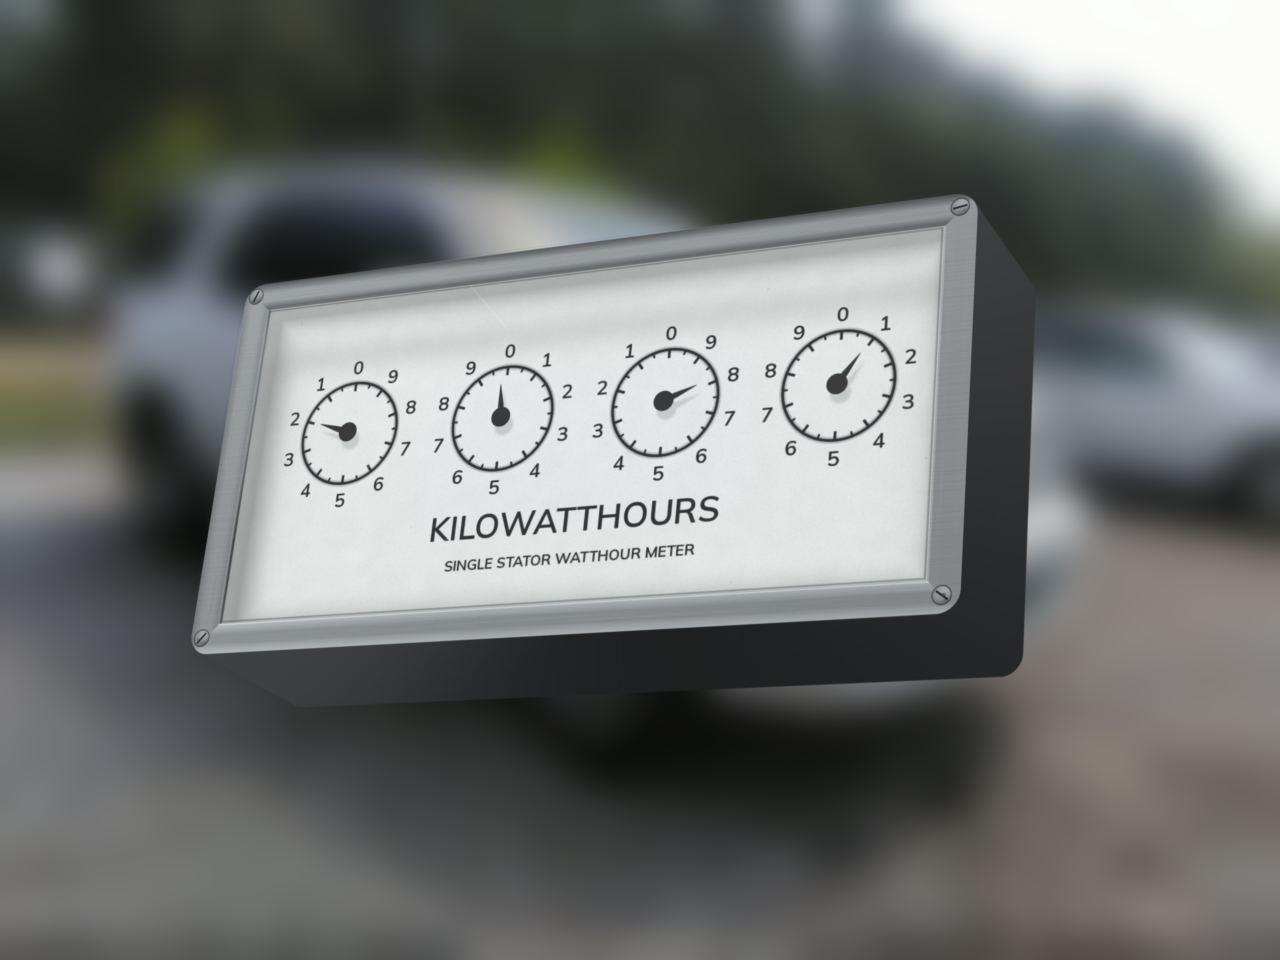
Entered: 1981 kWh
